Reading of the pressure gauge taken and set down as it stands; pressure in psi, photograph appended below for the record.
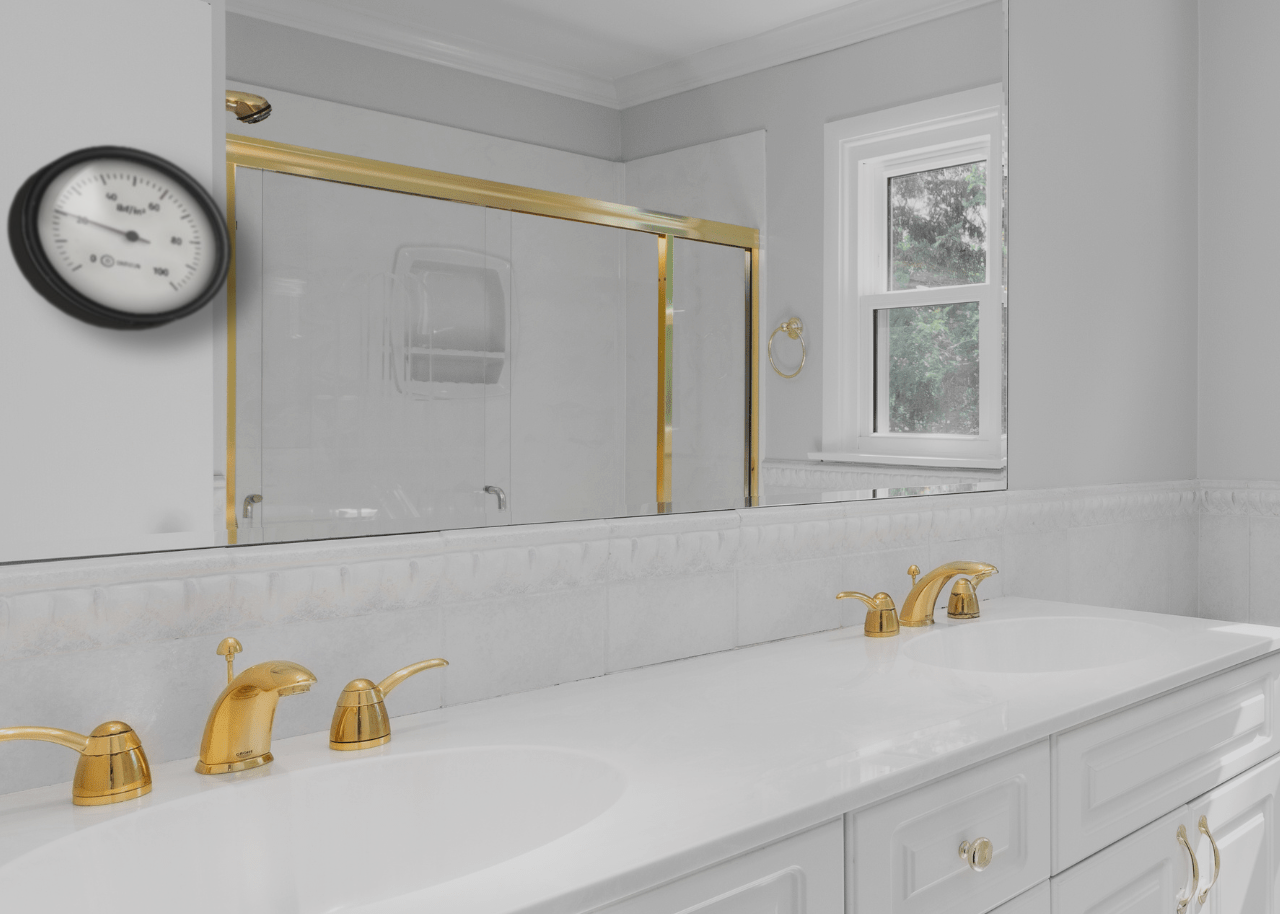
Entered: 20 psi
